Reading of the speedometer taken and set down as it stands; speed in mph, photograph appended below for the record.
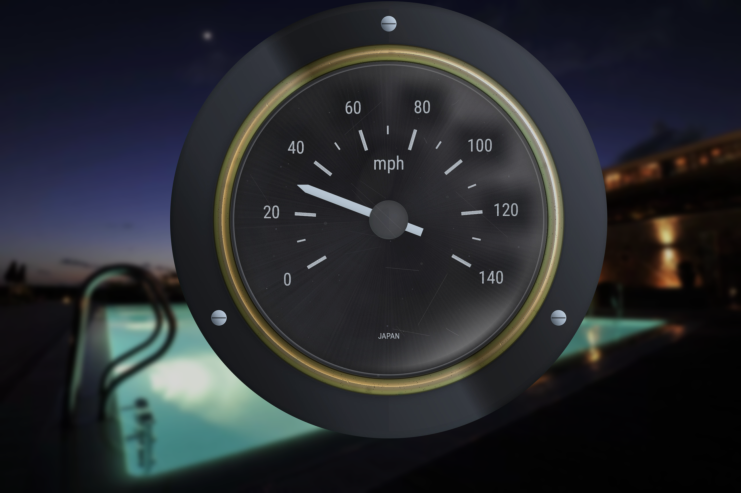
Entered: 30 mph
